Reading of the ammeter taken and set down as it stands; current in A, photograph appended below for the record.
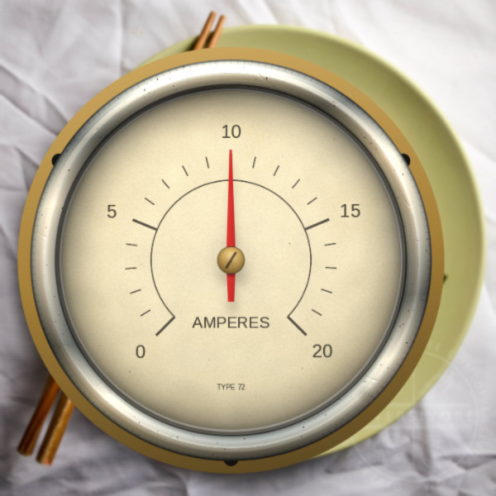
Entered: 10 A
